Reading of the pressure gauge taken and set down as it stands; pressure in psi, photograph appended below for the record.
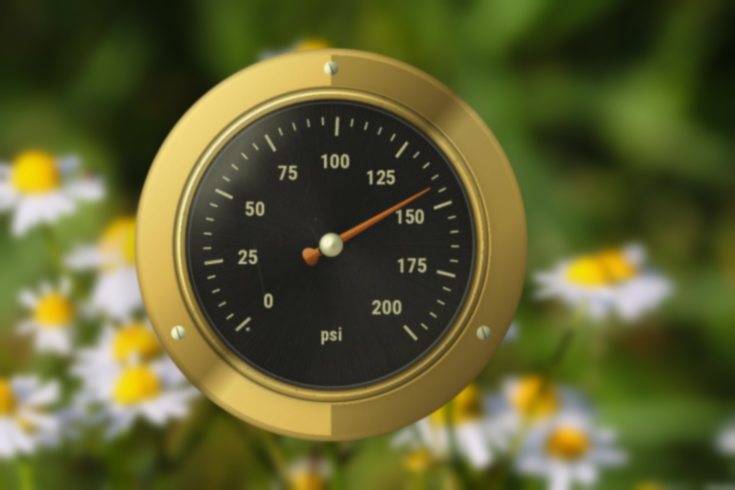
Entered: 142.5 psi
